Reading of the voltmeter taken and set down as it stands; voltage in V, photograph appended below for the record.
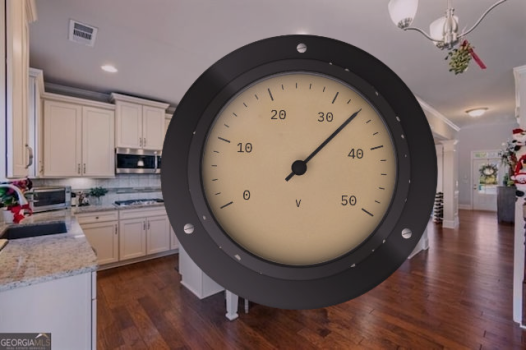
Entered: 34 V
